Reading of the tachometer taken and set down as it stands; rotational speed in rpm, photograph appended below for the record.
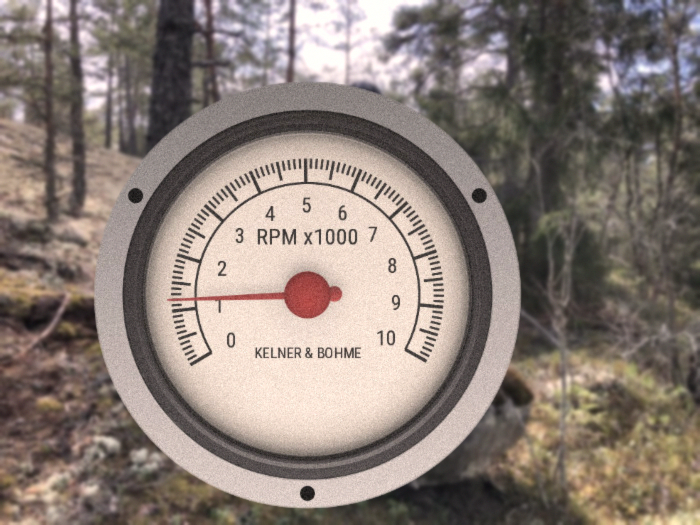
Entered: 1200 rpm
